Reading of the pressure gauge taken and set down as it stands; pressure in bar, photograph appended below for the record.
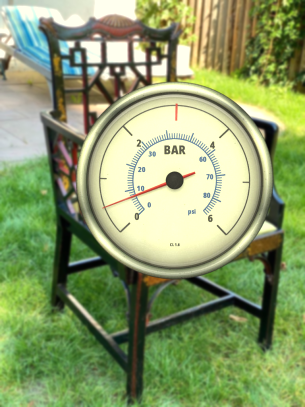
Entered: 0.5 bar
